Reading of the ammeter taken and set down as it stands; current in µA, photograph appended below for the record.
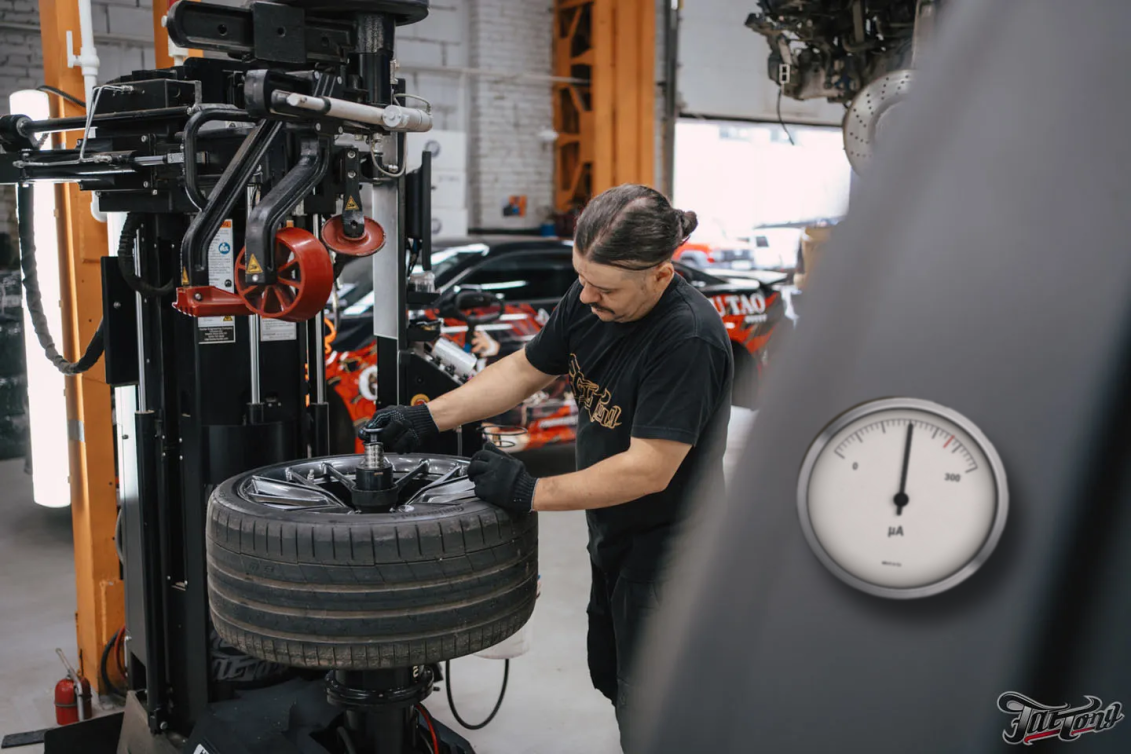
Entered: 150 µA
